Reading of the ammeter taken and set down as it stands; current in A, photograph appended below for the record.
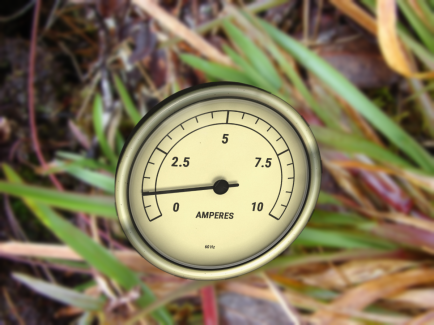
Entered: 1 A
